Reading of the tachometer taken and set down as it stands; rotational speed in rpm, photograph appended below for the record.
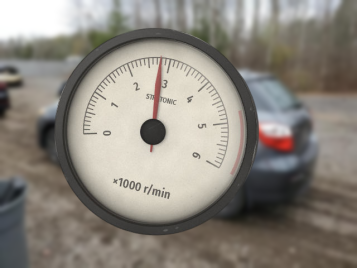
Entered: 2800 rpm
